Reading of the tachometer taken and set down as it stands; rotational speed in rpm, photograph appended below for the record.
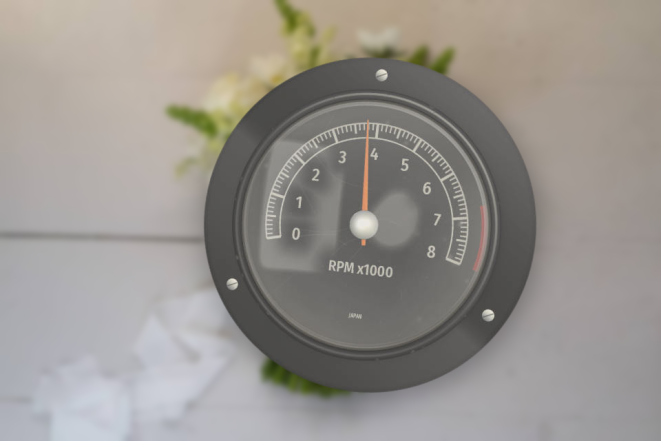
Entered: 3800 rpm
